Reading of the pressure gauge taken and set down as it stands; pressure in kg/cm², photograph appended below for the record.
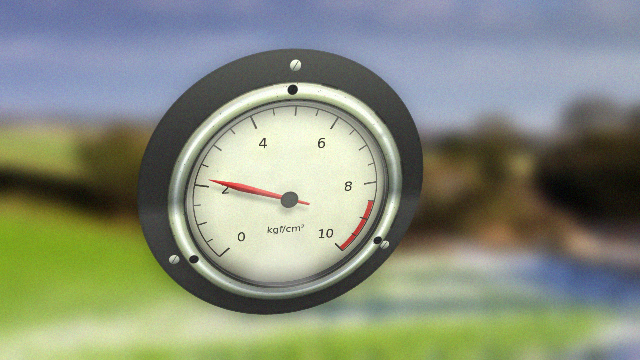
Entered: 2.25 kg/cm²
